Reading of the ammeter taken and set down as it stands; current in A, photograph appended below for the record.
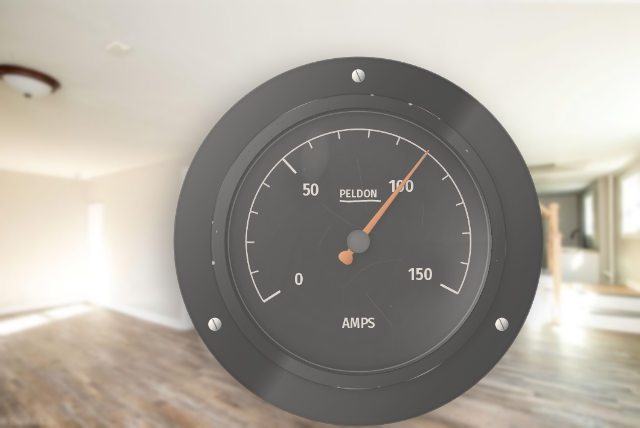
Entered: 100 A
